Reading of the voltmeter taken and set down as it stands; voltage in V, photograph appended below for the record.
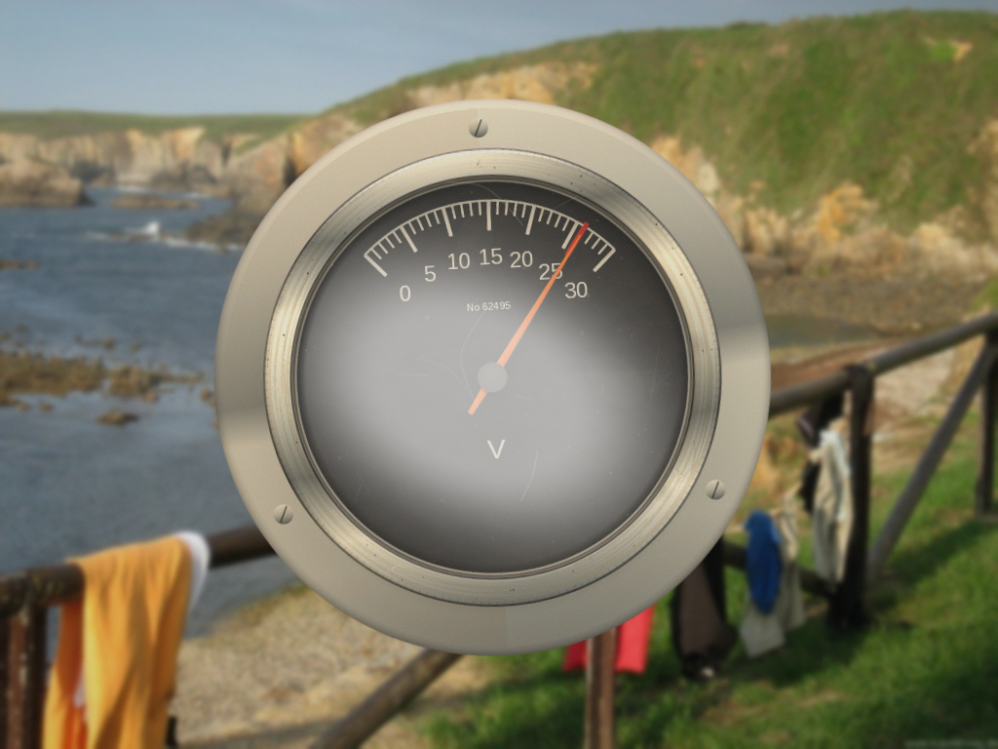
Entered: 26 V
